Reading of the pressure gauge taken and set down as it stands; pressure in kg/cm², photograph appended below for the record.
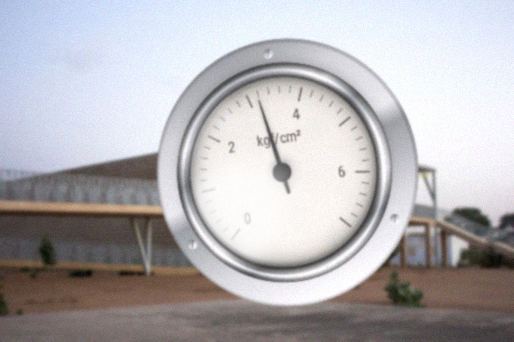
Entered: 3.2 kg/cm²
